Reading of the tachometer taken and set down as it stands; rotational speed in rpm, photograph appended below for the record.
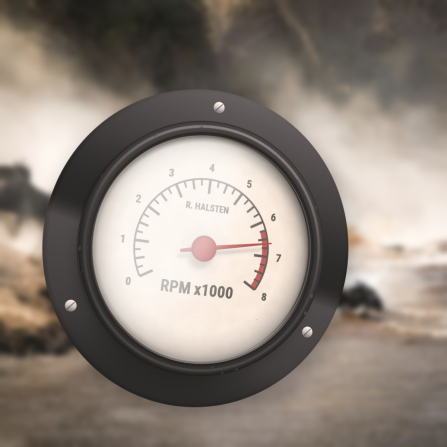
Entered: 6625 rpm
